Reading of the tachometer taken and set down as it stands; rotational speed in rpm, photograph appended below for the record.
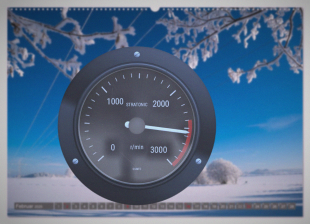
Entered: 2550 rpm
